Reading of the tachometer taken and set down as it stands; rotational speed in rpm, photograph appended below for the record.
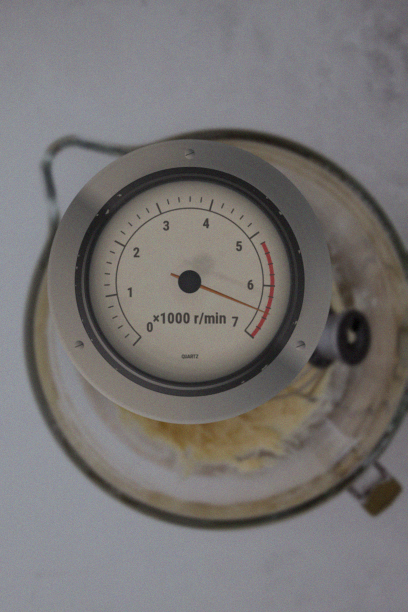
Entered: 6500 rpm
